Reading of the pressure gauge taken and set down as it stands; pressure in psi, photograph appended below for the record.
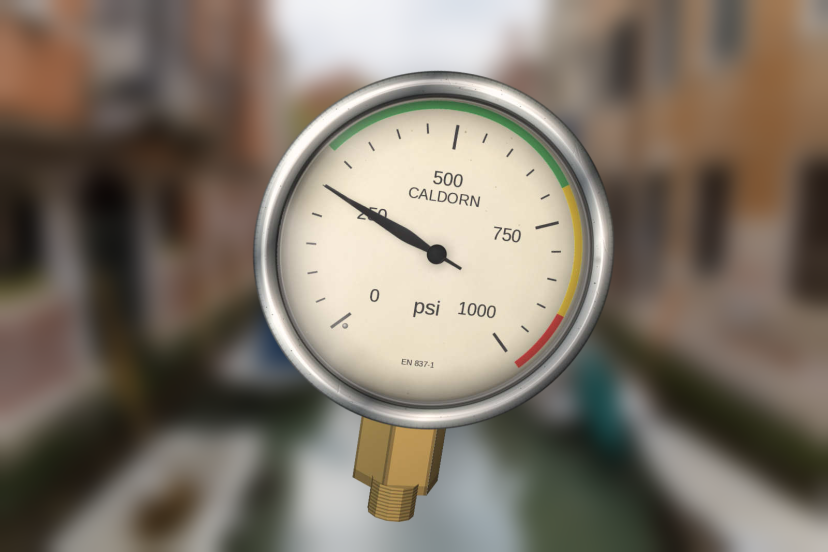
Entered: 250 psi
